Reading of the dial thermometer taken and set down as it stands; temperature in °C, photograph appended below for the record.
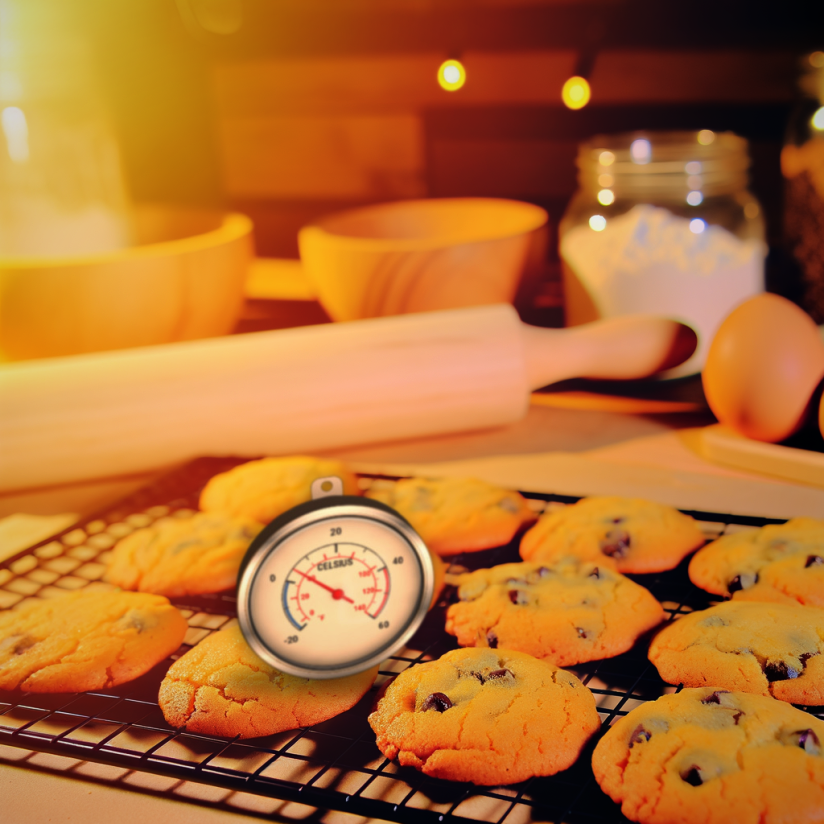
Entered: 5 °C
